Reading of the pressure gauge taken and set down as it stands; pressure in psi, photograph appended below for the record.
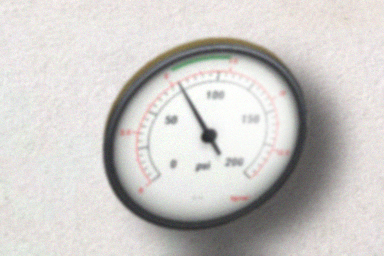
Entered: 75 psi
